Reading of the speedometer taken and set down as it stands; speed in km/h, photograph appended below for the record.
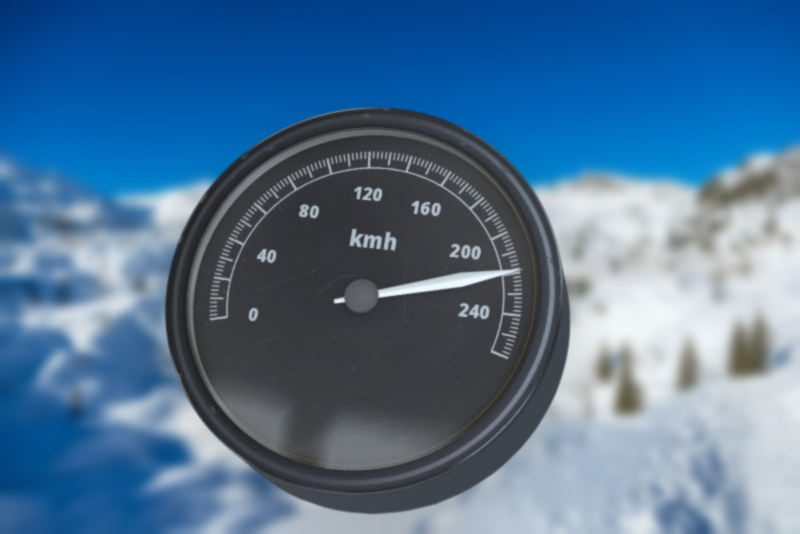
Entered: 220 km/h
